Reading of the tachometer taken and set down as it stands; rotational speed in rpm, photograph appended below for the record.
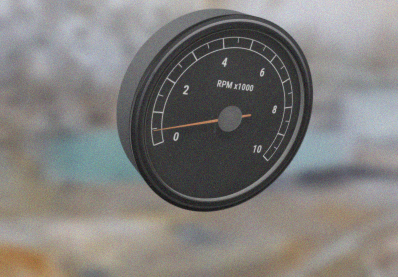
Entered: 500 rpm
